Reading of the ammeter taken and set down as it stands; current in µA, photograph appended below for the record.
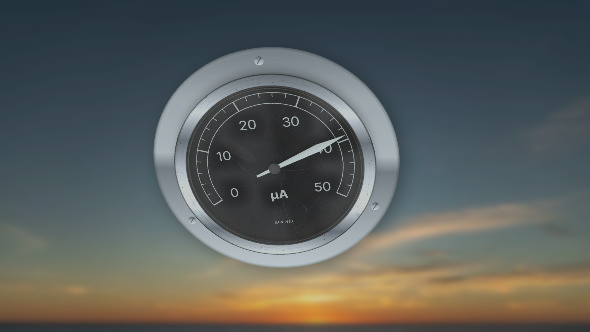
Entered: 39 µA
